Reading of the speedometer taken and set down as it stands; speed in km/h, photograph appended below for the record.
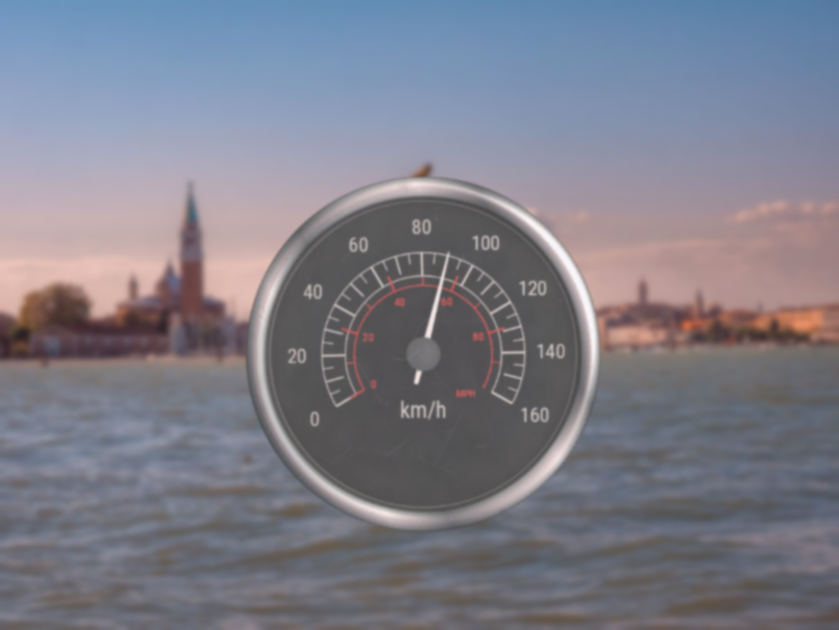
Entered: 90 km/h
